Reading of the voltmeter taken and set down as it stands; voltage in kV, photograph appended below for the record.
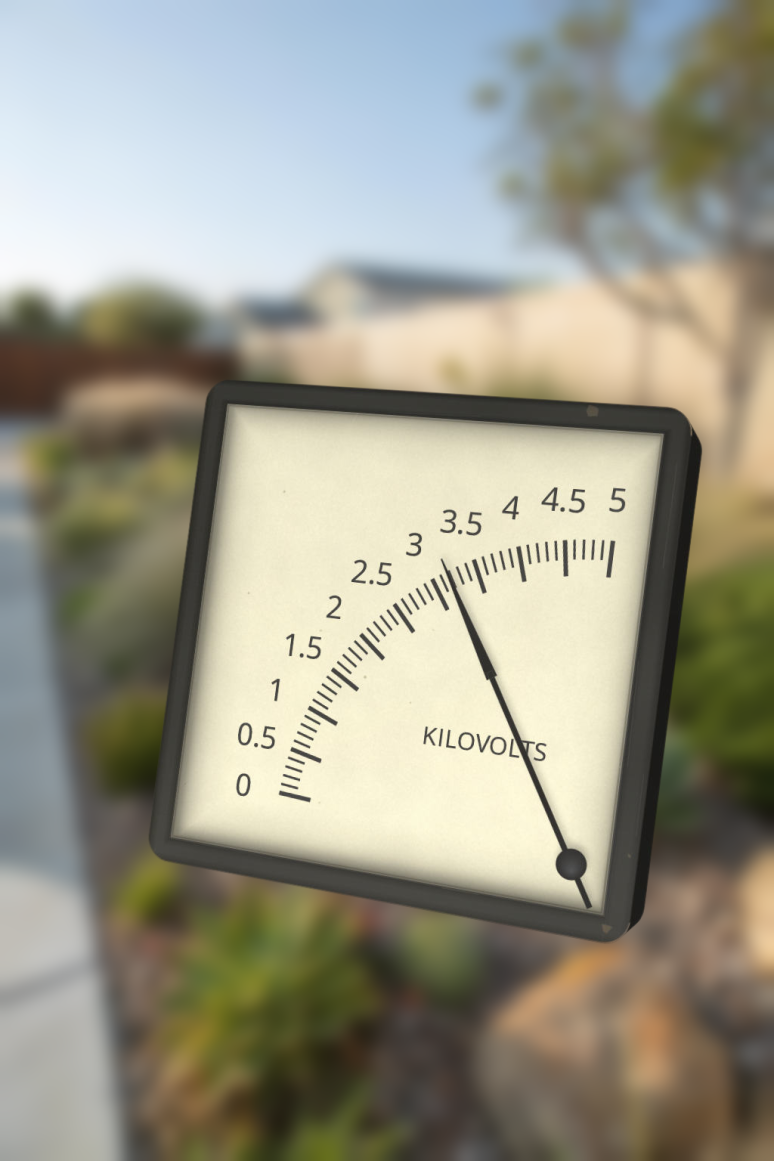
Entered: 3.2 kV
